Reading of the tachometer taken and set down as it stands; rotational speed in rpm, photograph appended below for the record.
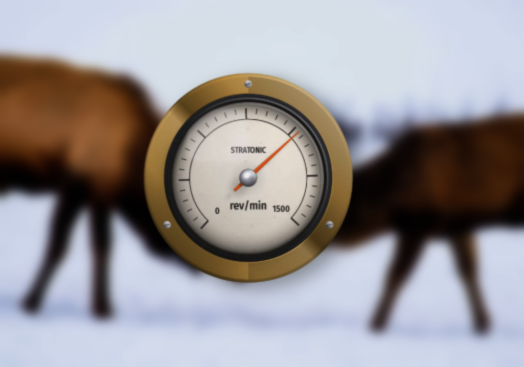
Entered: 1025 rpm
